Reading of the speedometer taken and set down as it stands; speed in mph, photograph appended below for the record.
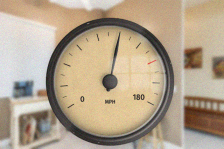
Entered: 100 mph
